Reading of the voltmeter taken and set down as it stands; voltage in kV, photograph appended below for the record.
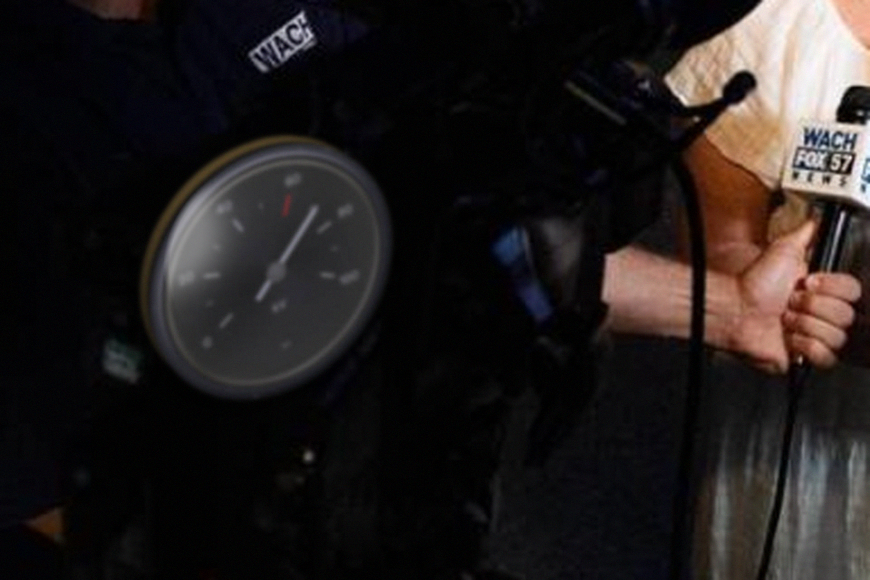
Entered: 70 kV
